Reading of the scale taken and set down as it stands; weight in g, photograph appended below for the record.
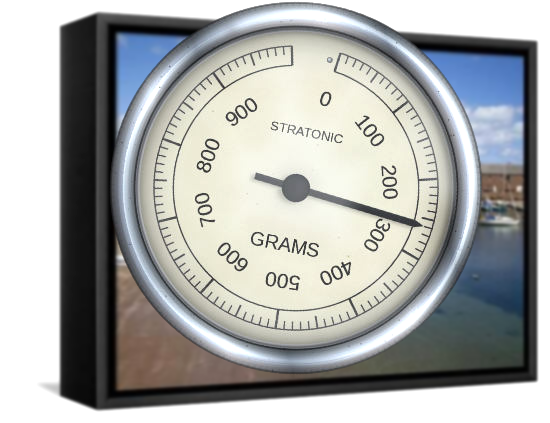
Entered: 260 g
